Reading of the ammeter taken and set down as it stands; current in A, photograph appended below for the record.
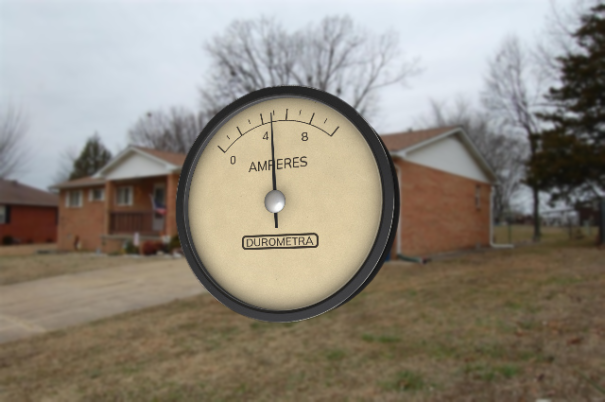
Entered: 5 A
